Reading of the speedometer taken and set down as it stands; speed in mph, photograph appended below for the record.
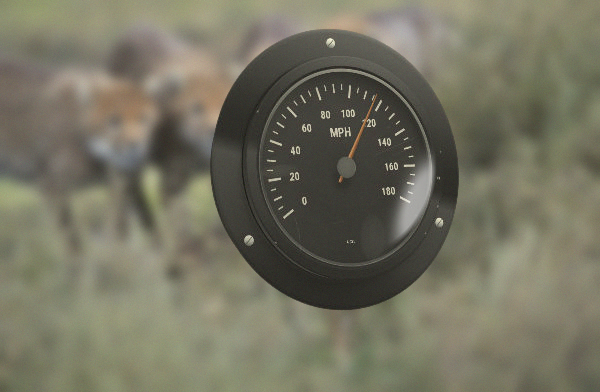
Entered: 115 mph
